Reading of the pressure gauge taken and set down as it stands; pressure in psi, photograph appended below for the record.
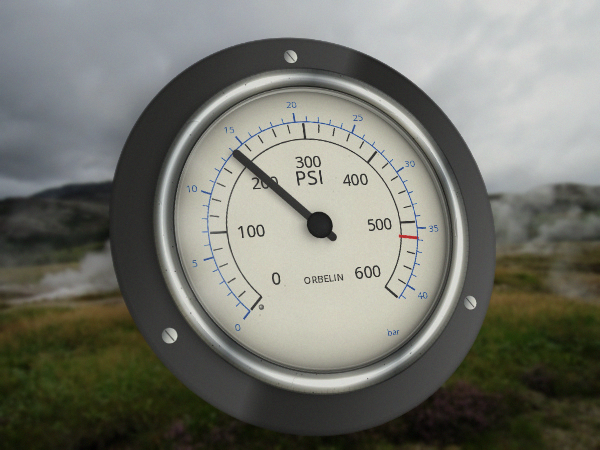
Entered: 200 psi
